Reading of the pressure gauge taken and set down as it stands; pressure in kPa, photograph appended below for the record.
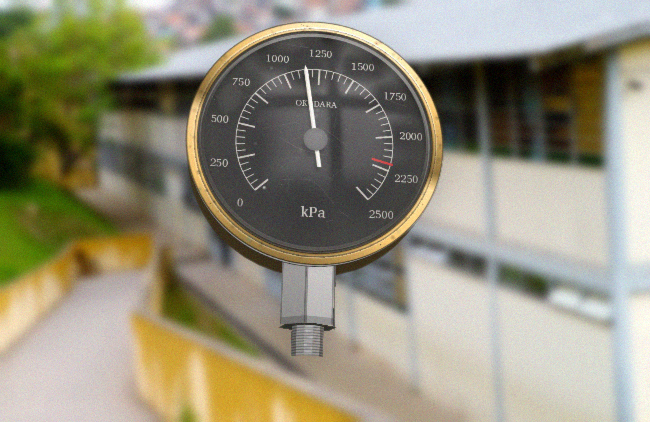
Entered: 1150 kPa
